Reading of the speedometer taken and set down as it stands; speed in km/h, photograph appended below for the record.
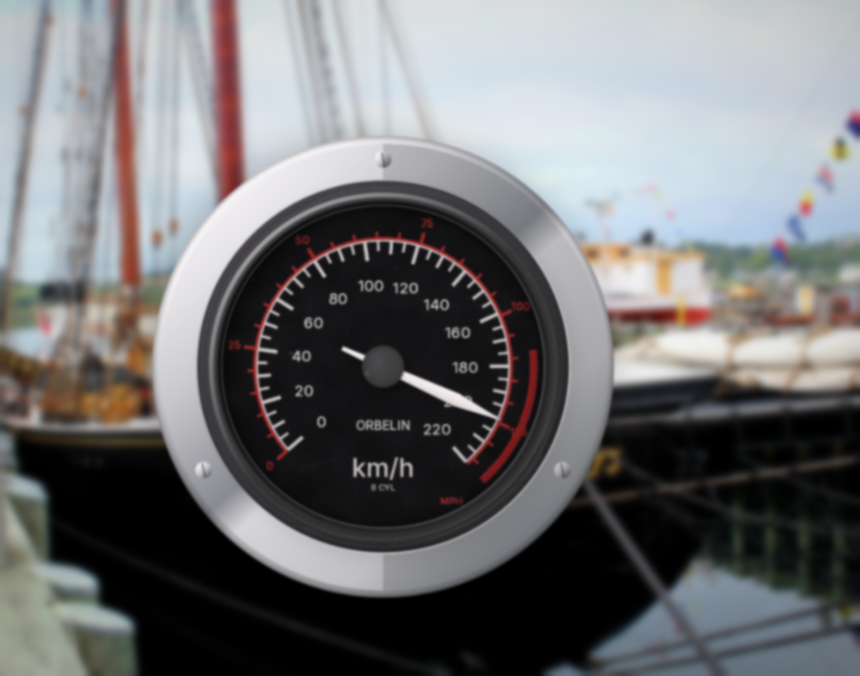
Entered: 200 km/h
